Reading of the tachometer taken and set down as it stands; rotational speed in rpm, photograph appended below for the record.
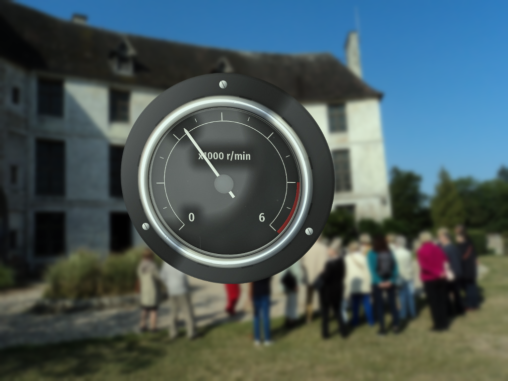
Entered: 2250 rpm
